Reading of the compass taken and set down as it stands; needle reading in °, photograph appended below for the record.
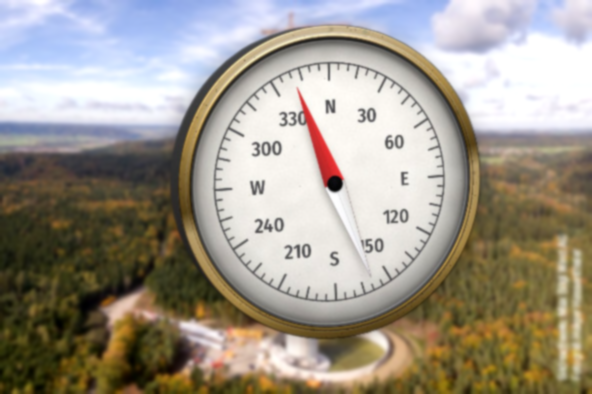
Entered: 340 °
